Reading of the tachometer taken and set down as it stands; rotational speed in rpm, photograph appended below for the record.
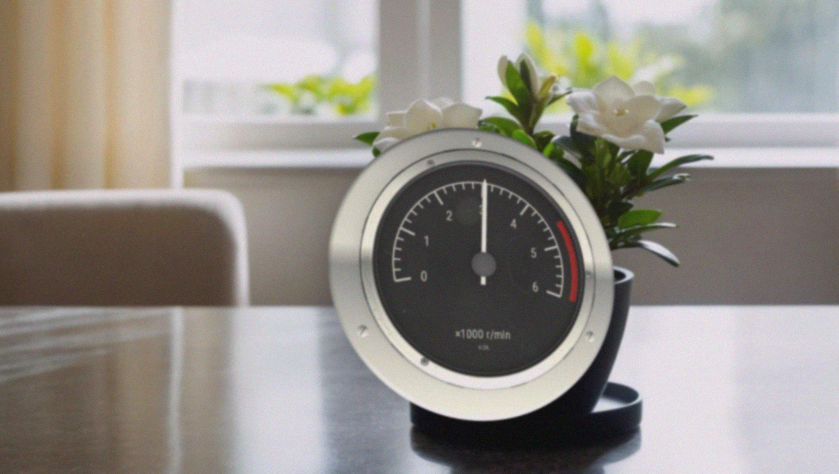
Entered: 3000 rpm
